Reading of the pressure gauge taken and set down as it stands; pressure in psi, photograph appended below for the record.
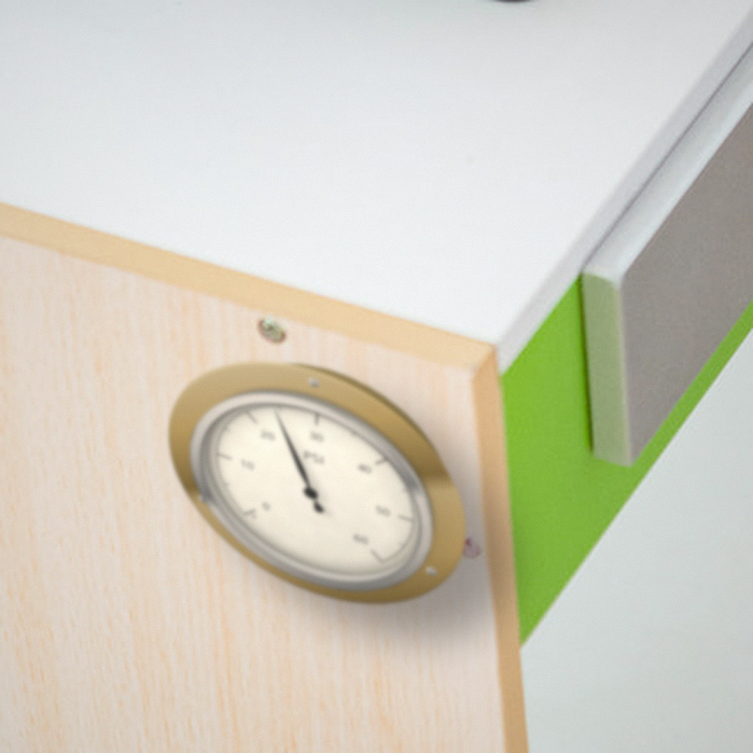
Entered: 25 psi
